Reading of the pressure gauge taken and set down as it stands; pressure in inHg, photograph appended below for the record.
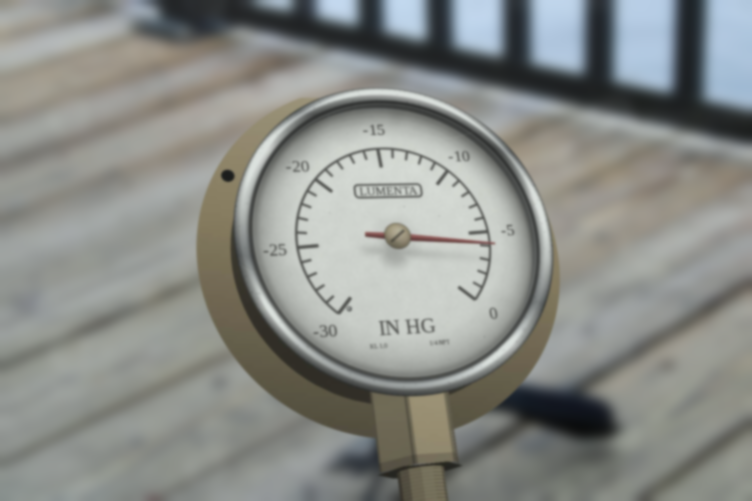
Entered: -4 inHg
